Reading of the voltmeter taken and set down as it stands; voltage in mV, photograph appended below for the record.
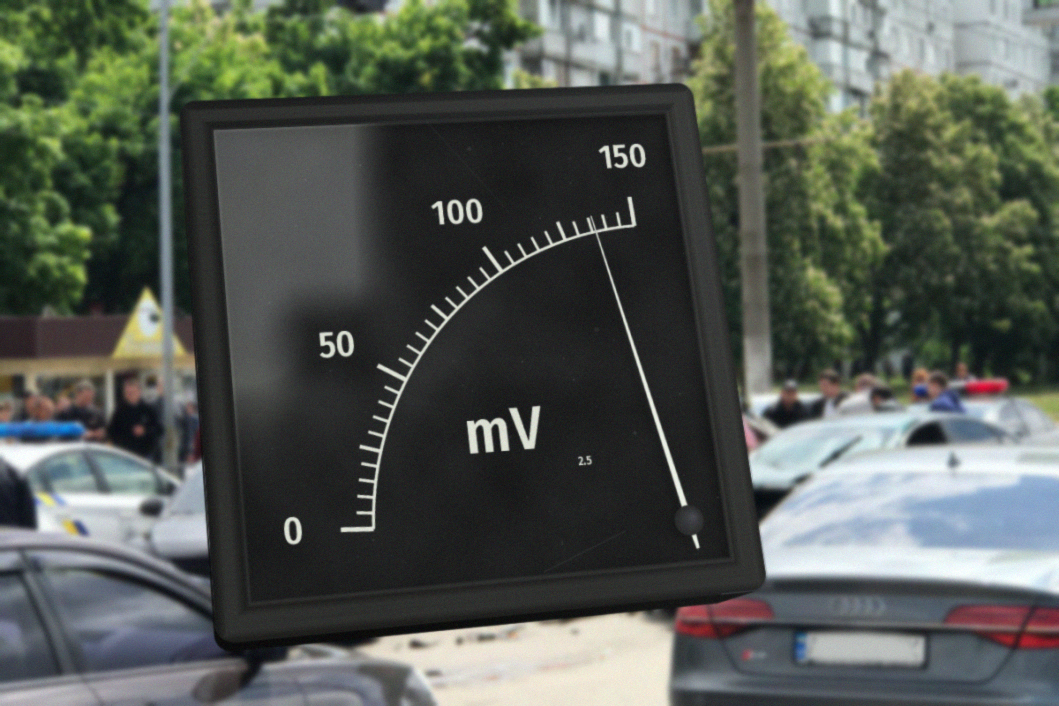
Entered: 135 mV
